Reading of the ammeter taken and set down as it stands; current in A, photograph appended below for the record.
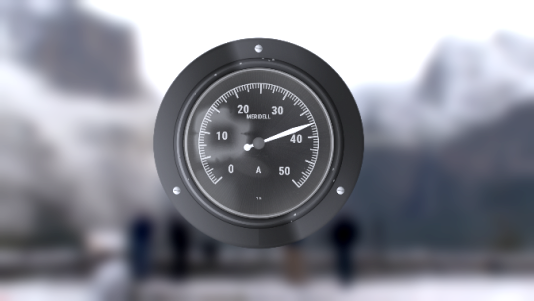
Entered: 37.5 A
